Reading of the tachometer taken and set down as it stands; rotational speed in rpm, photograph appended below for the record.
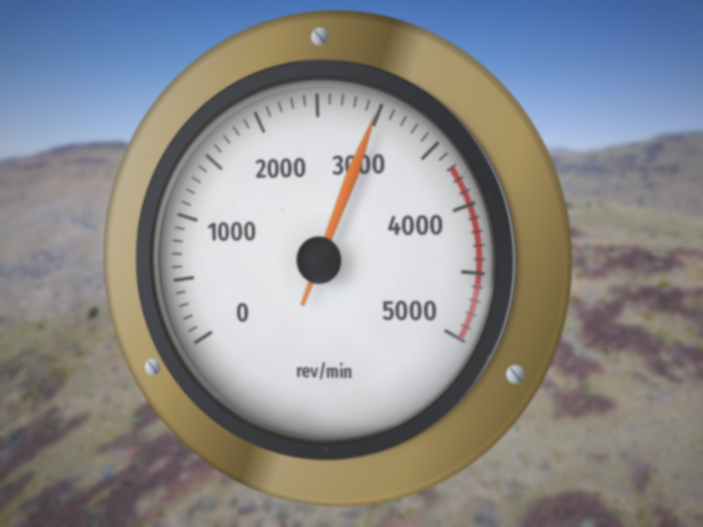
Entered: 3000 rpm
